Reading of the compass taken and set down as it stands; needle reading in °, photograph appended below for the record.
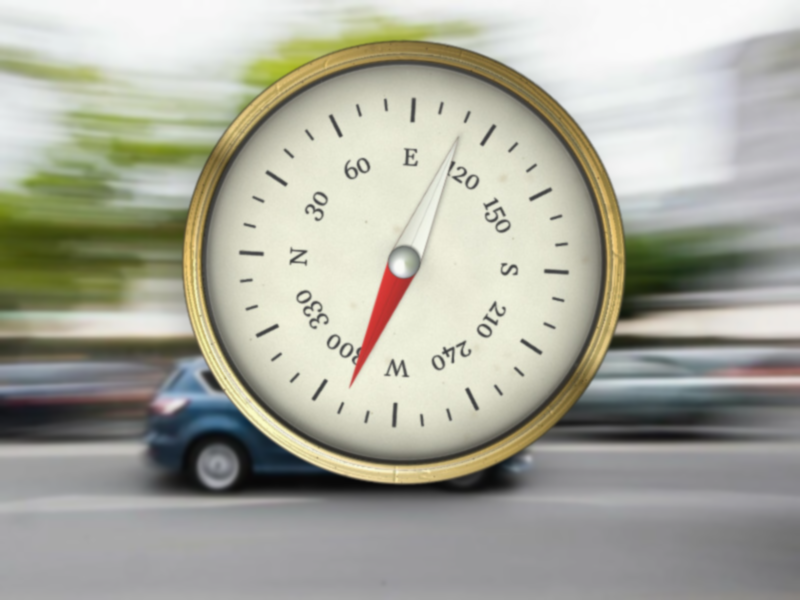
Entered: 290 °
